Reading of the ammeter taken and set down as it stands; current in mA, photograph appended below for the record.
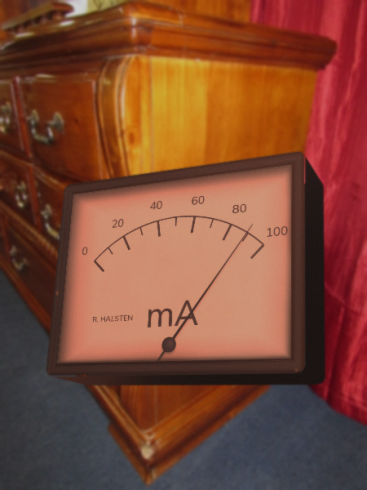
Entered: 90 mA
